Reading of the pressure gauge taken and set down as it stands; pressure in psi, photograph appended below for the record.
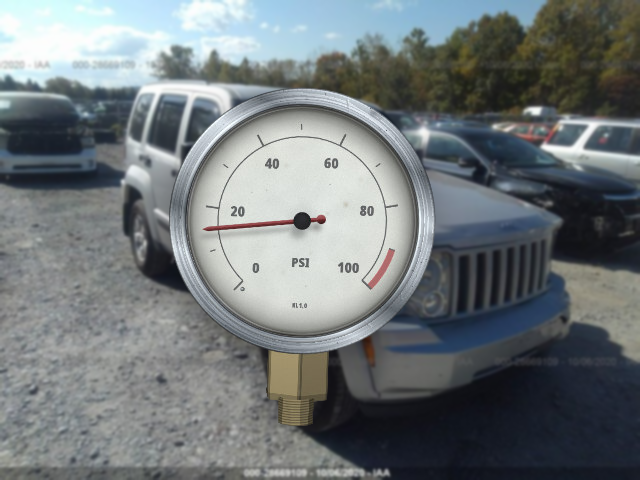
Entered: 15 psi
